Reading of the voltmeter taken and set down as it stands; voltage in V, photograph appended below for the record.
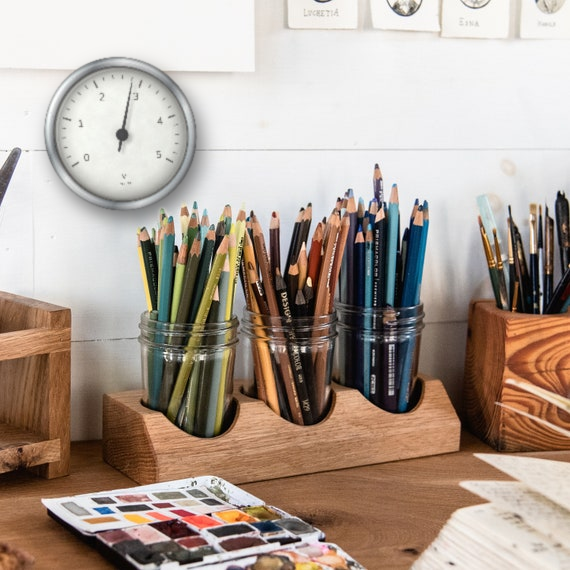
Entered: 2.8 V
